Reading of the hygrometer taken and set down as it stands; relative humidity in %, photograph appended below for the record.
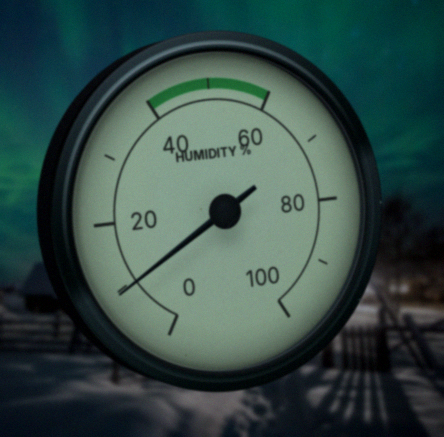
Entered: 10 %
